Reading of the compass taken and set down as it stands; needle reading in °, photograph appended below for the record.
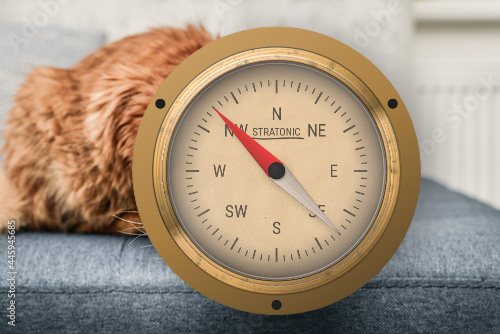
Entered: 315 °
